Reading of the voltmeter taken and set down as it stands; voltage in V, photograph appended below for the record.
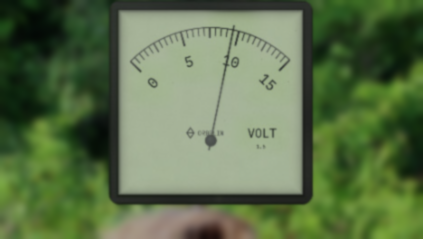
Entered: 9.5 V
